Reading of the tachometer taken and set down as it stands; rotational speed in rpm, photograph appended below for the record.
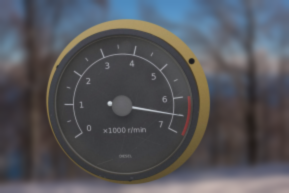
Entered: 6500 rpm
